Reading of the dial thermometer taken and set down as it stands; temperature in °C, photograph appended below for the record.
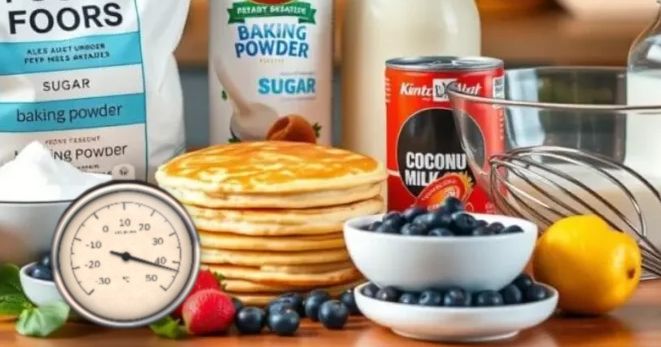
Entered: 42.5 °C
